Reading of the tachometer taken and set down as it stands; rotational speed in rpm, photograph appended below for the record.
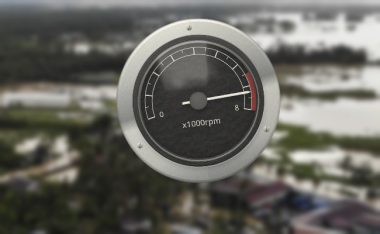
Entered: 7250 rpm
